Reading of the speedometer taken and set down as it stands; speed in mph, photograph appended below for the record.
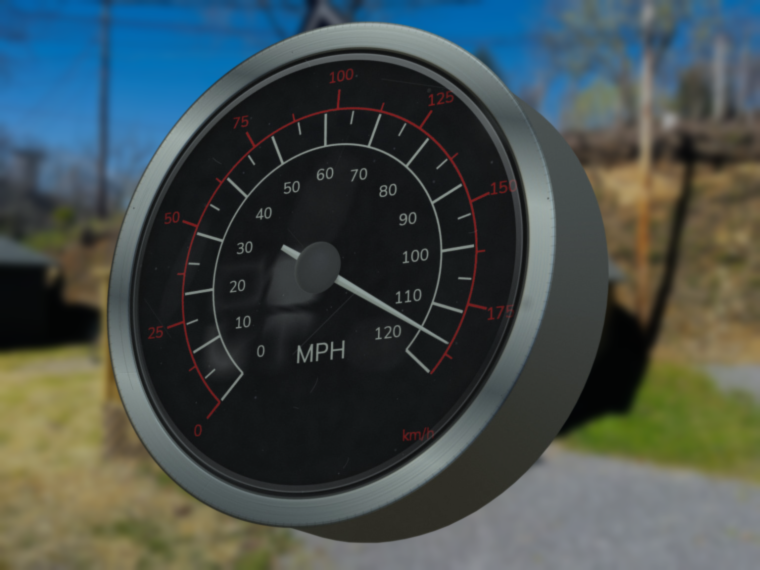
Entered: 115 mph
